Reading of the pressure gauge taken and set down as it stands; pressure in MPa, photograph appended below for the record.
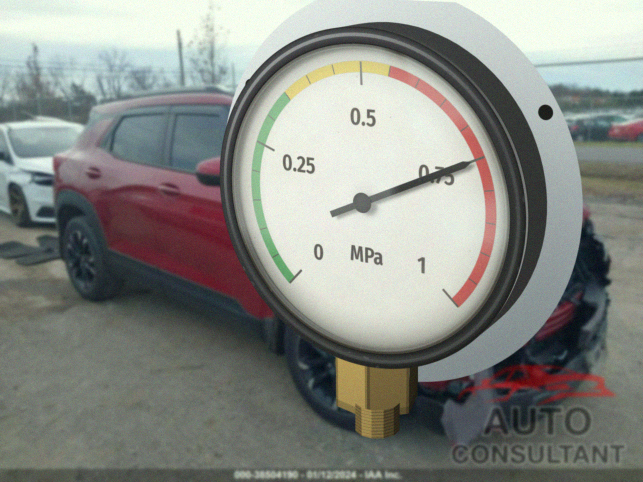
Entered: 0.75 MPa
